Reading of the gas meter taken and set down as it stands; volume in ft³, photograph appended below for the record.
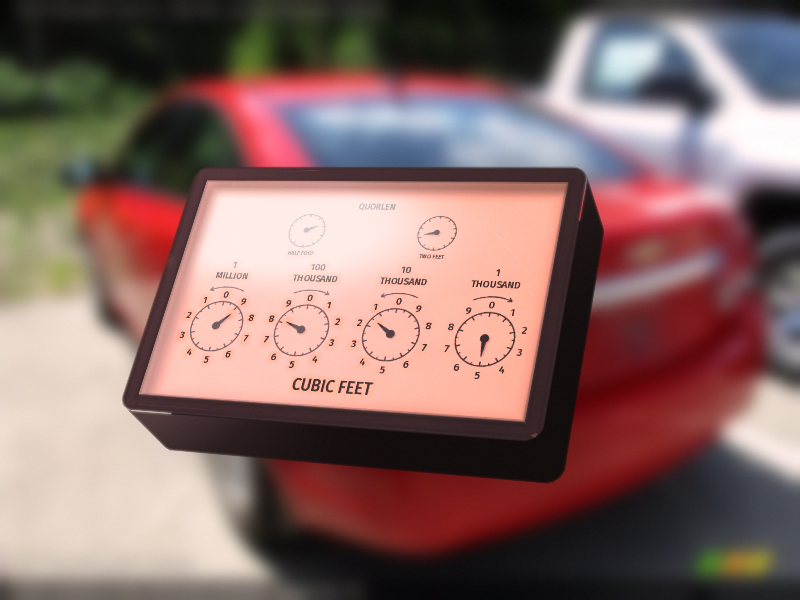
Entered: 881500 ft³
